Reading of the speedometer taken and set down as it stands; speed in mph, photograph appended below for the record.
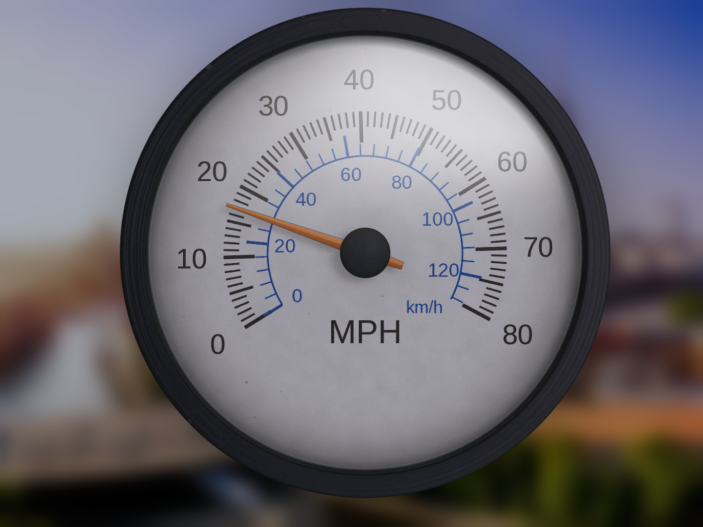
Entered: 17 mph
